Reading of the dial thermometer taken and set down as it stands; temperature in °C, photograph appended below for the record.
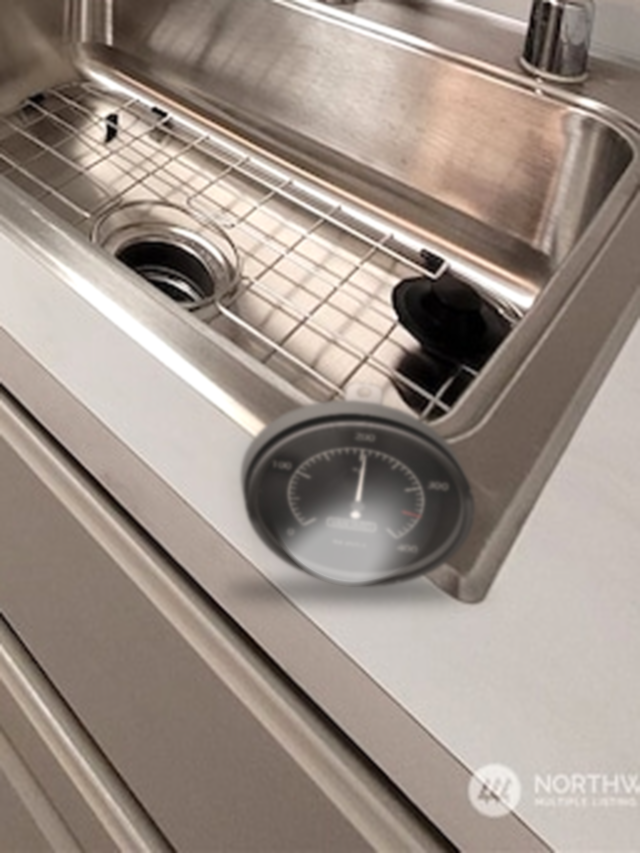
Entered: 200 °C
